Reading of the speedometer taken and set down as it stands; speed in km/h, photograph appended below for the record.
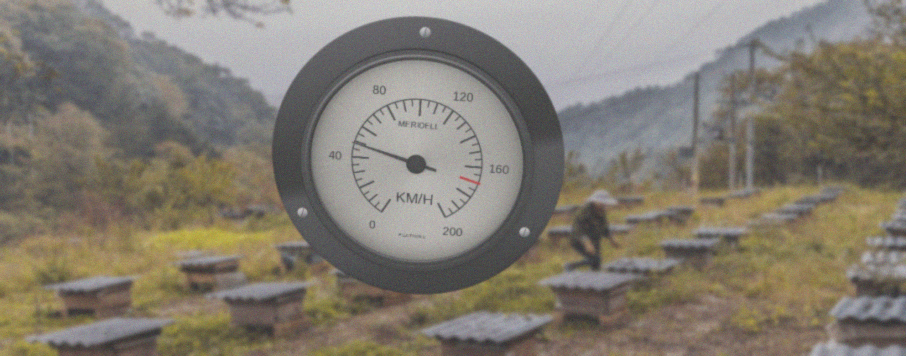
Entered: 50 km/h
